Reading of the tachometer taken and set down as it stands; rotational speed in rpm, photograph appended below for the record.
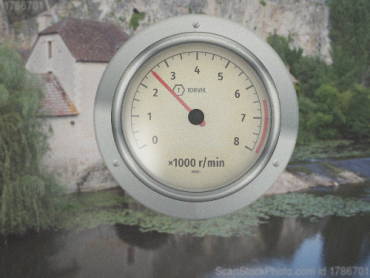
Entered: 2500 rpm
